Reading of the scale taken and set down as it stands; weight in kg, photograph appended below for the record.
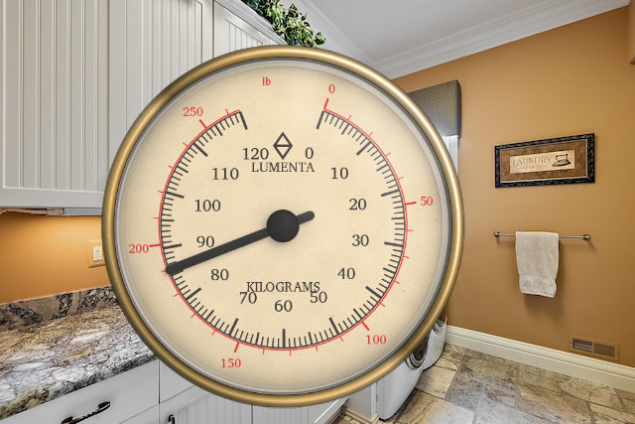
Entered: 86 kg
